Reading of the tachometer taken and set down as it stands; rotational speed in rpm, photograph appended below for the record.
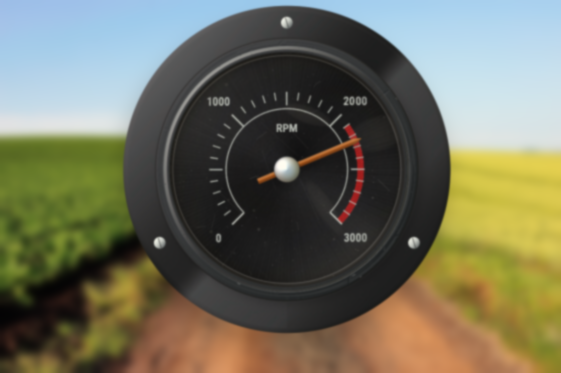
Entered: 2250 rpm
